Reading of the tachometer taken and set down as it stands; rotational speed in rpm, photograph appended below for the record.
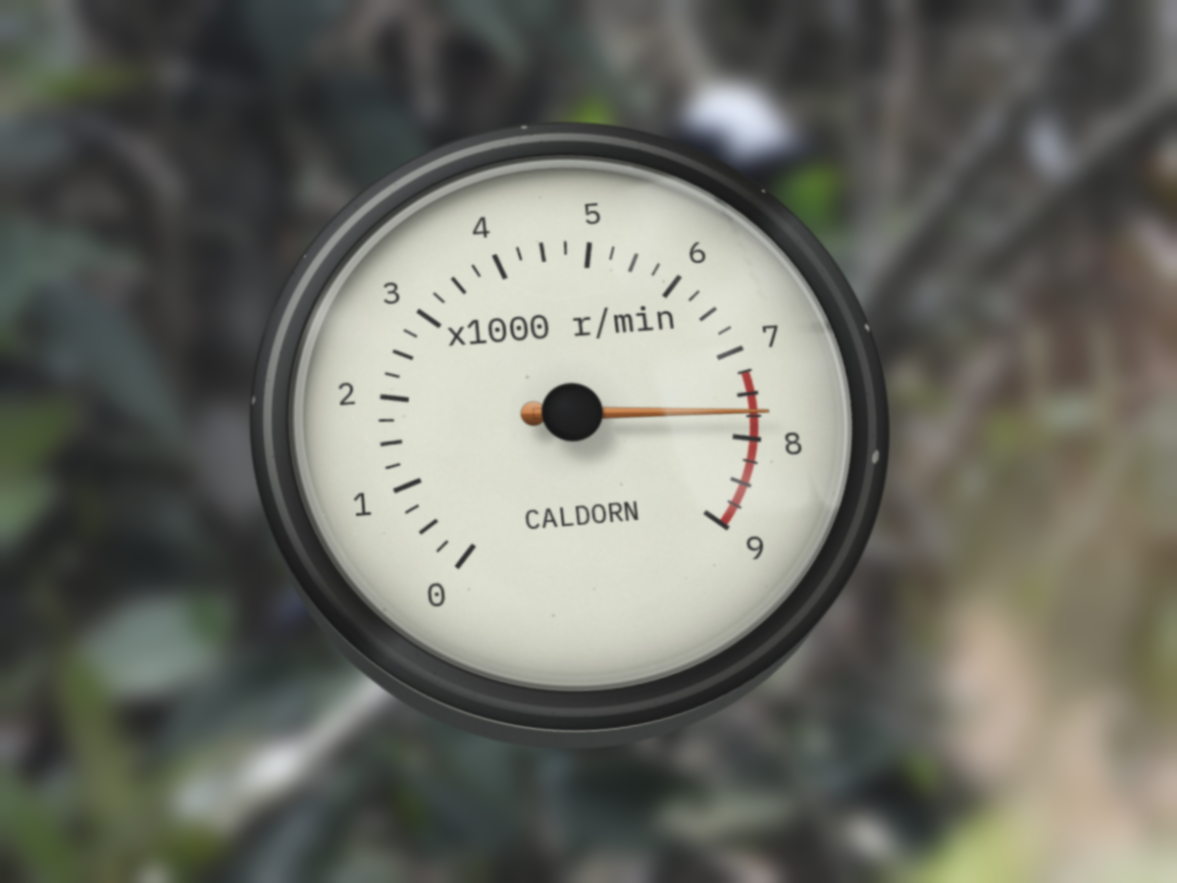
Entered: 7750 rpm
